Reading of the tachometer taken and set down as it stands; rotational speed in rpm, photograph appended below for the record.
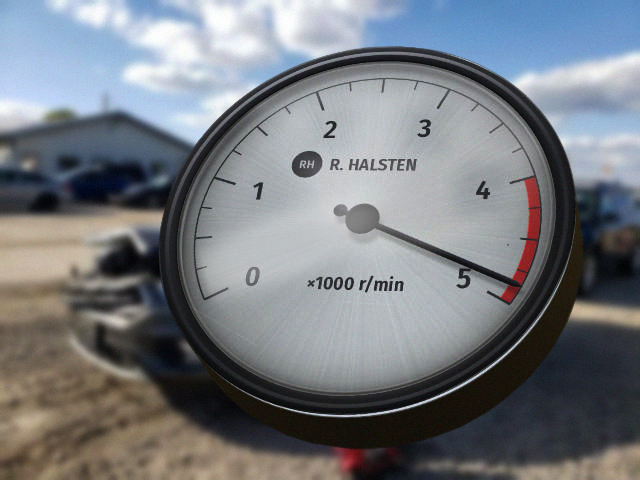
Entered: 4875 rpm
